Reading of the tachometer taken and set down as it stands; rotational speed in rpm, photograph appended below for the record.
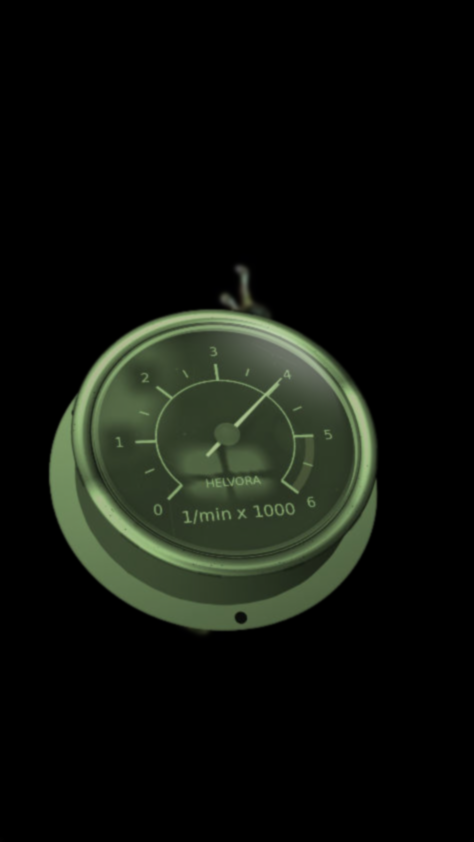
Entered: 4000 rpm
